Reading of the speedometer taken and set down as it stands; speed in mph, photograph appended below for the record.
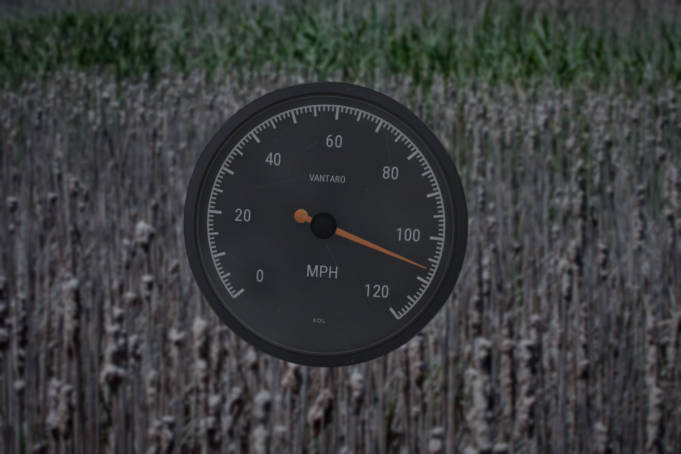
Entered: 107 mph
